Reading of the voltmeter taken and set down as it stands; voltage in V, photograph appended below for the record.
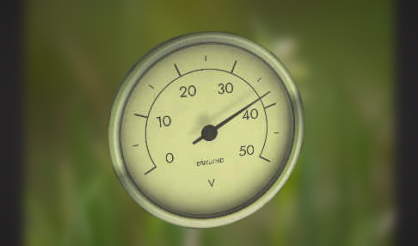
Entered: 37.5 V
